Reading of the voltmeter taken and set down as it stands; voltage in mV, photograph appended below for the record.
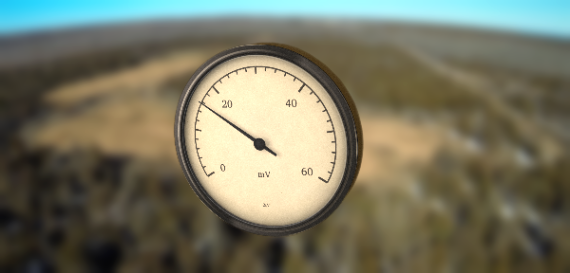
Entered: 16 mV
